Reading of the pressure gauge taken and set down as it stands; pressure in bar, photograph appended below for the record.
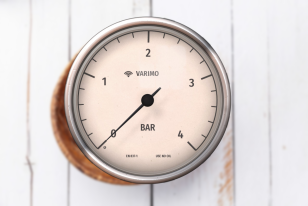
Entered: 0 bar
